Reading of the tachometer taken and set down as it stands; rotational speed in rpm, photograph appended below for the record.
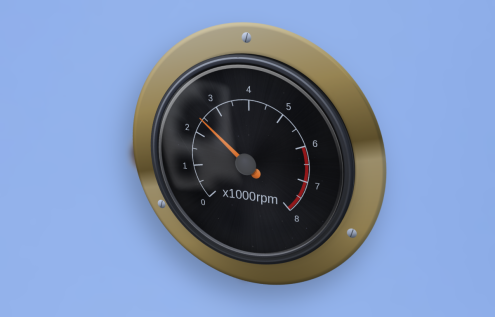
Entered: 2500 rpm
